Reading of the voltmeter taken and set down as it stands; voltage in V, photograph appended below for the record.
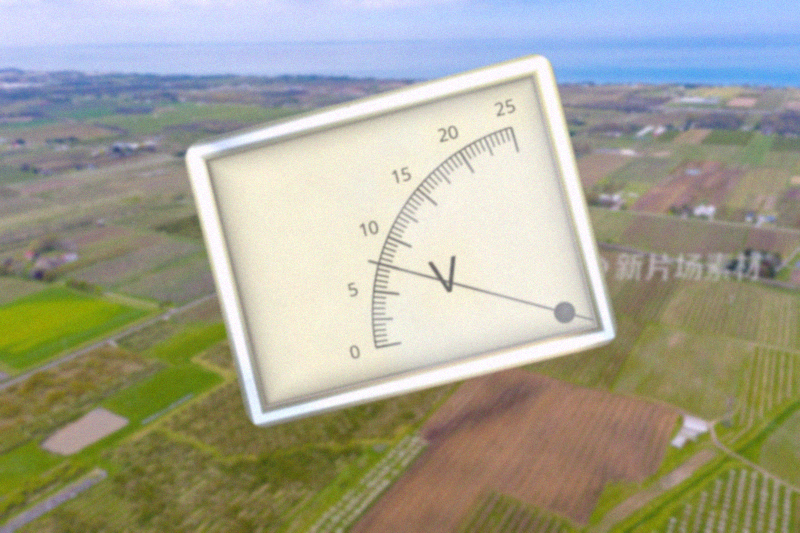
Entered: 7.5 V
